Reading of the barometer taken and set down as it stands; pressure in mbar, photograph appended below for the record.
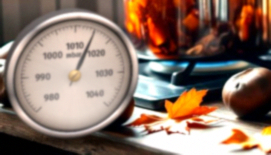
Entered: 1015 mbar
